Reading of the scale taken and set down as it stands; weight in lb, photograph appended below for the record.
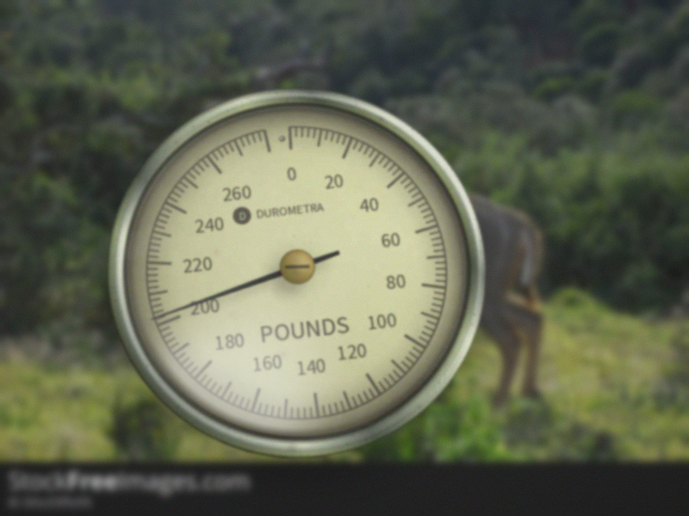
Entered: 202 lb
